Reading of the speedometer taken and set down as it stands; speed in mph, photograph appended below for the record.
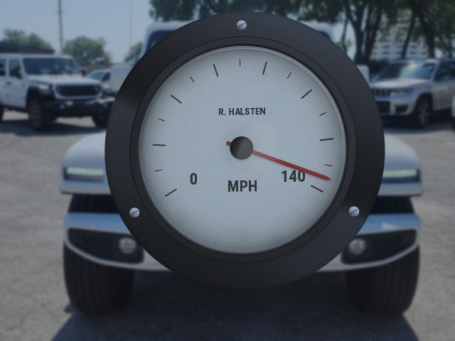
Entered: 135 mph
